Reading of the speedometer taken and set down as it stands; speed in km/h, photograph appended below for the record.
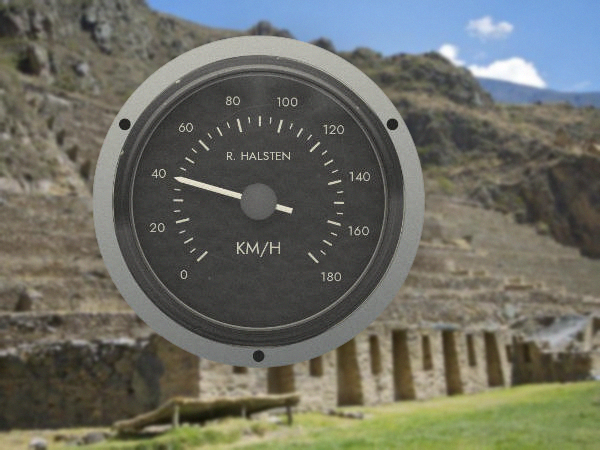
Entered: 40 km/h
